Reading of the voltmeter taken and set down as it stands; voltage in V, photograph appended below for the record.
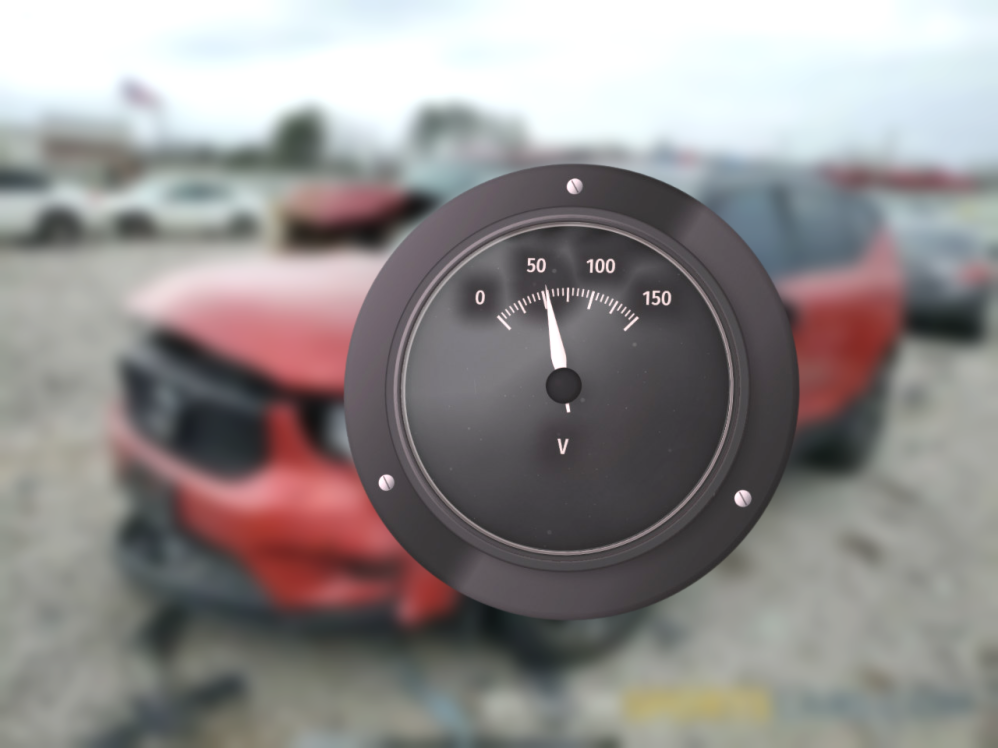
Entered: 55 V
